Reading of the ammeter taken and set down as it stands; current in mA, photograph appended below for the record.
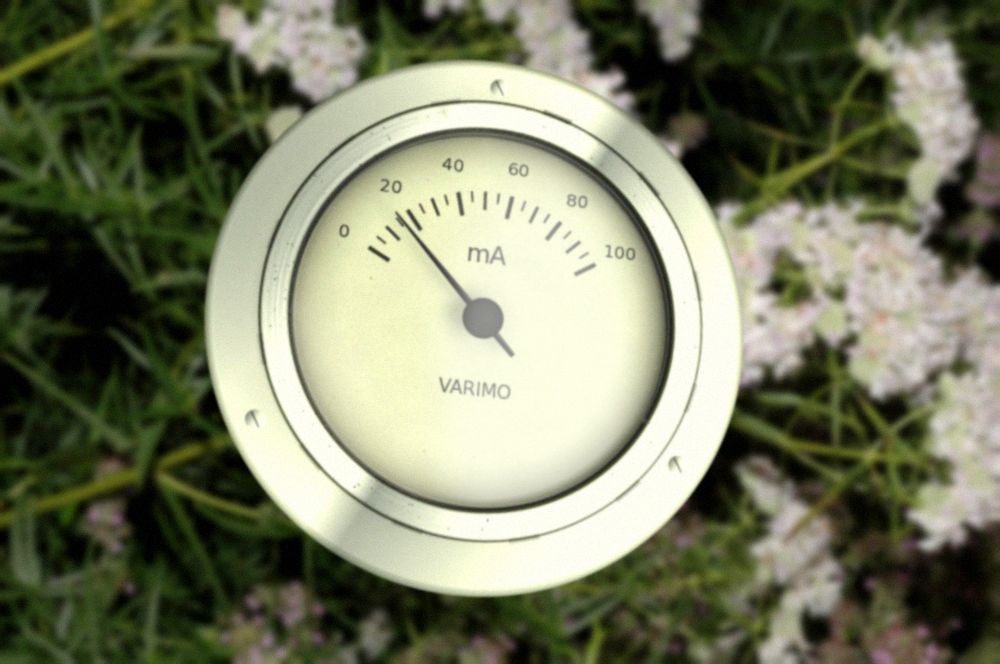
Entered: 15 mA
